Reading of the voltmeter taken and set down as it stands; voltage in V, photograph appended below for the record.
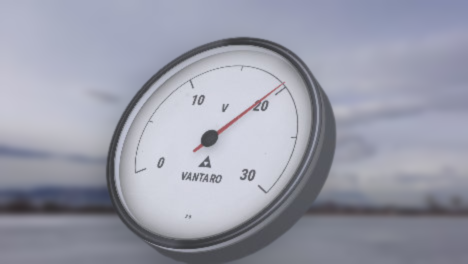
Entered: 20 V
